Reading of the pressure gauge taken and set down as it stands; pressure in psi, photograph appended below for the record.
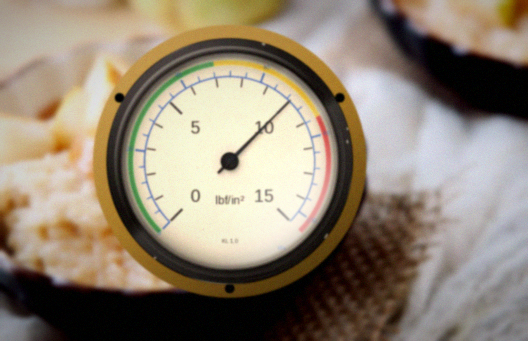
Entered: 10 psi
